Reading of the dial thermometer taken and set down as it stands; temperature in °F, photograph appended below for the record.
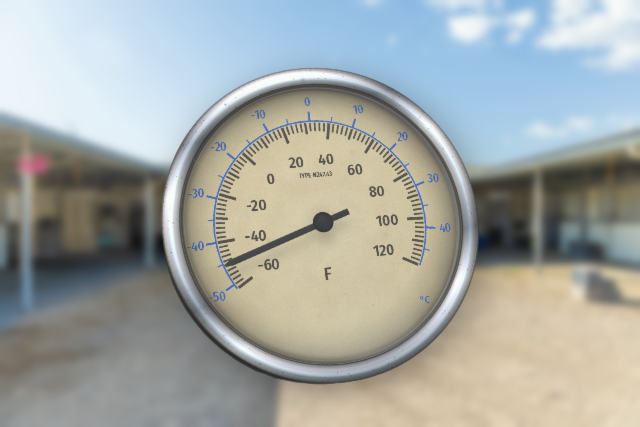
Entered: -50 °F
